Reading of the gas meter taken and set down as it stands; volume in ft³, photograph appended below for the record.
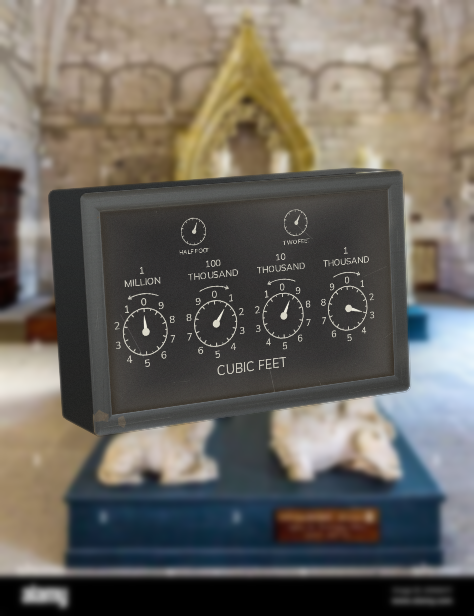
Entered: 9300 ft³
